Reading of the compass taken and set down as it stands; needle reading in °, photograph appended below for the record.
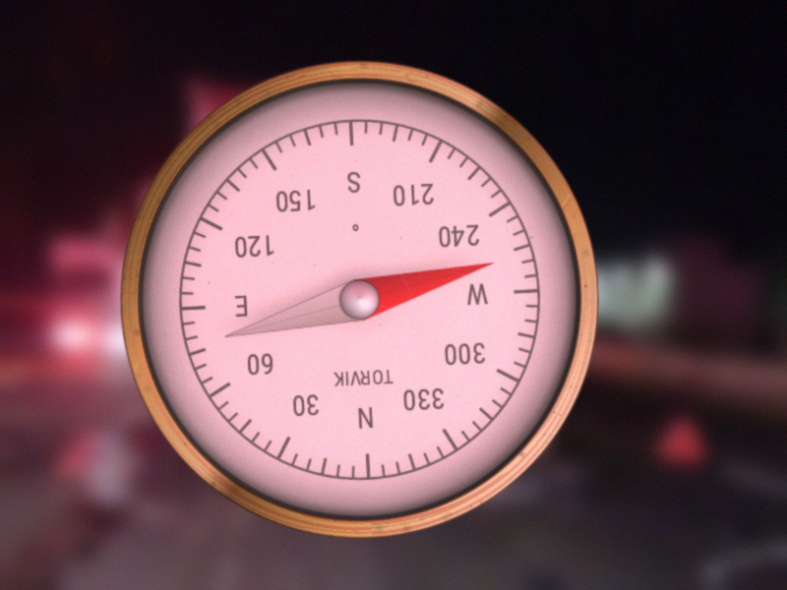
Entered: 257.5 °
